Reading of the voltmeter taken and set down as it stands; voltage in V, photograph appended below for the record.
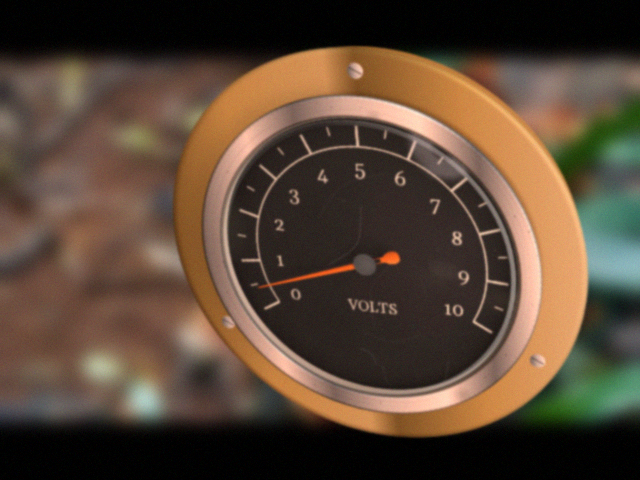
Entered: 0.5 V
